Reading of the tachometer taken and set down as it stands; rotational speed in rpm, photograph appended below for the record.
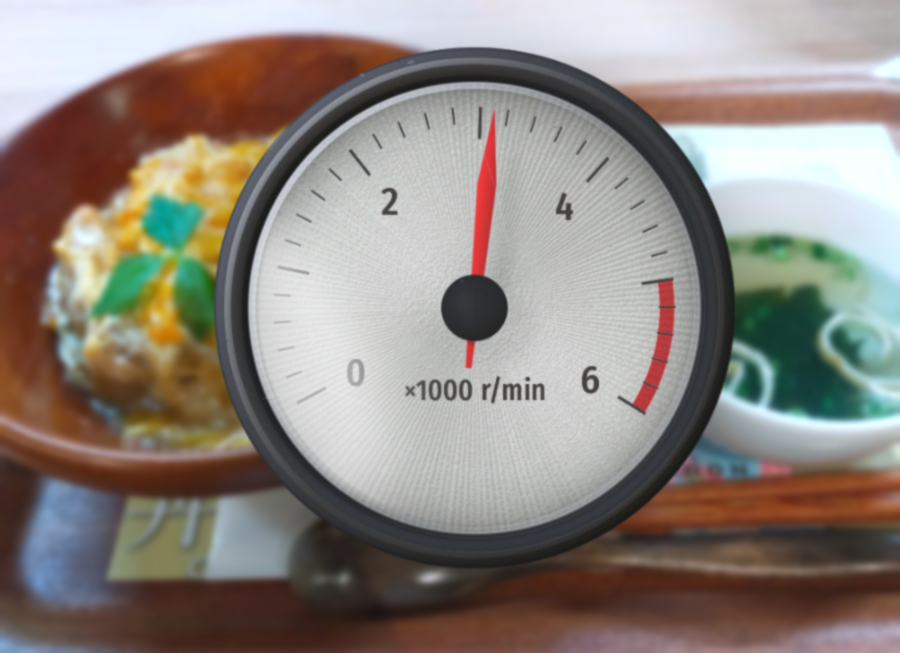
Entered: 3100 rpm
